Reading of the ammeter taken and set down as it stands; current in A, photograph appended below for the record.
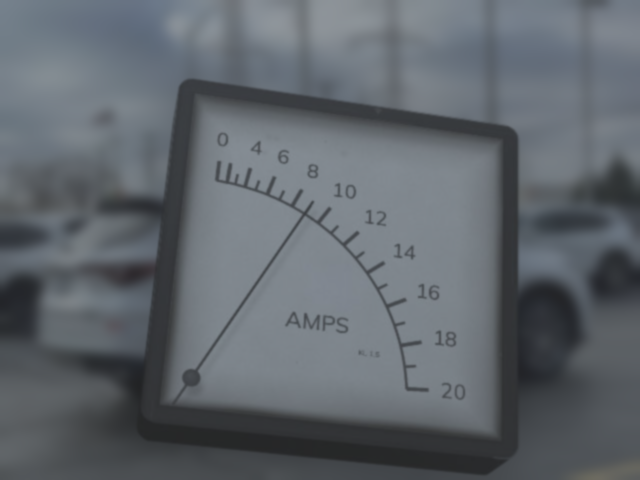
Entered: 9 A
